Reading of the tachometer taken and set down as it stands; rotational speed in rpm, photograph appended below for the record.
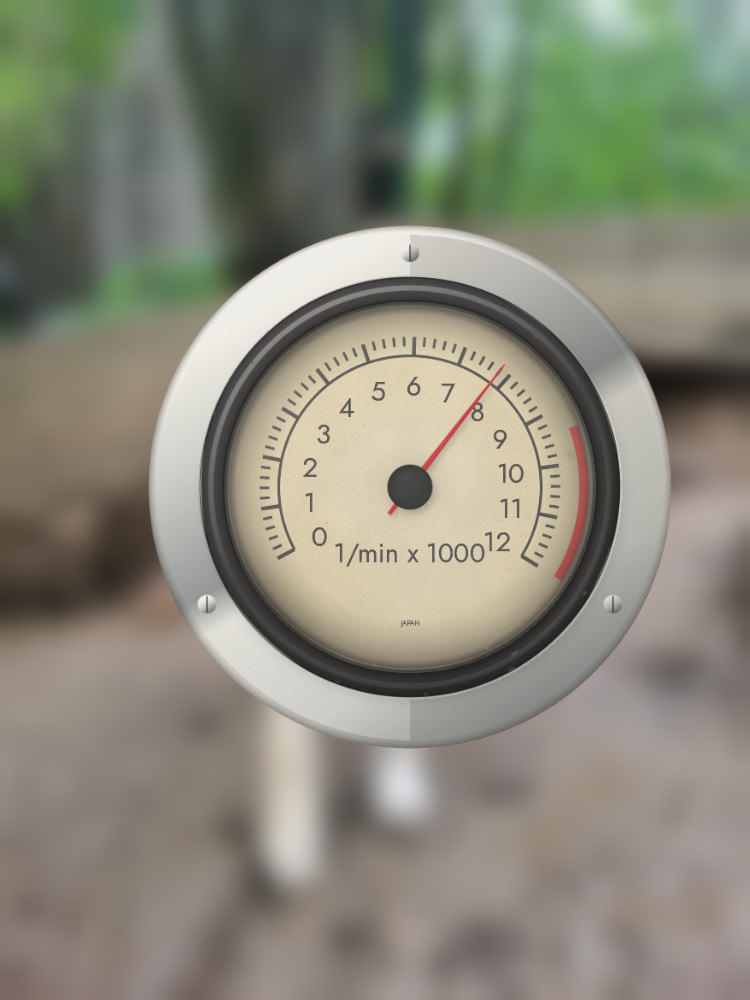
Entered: 7800 rpm
